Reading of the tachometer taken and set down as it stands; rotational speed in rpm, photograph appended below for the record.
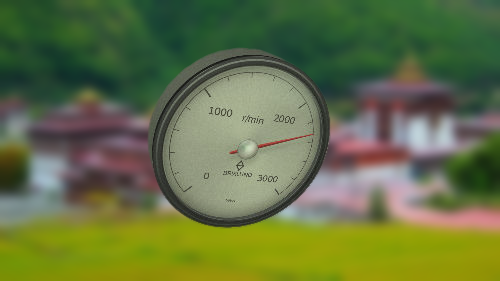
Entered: 2300 rpm
